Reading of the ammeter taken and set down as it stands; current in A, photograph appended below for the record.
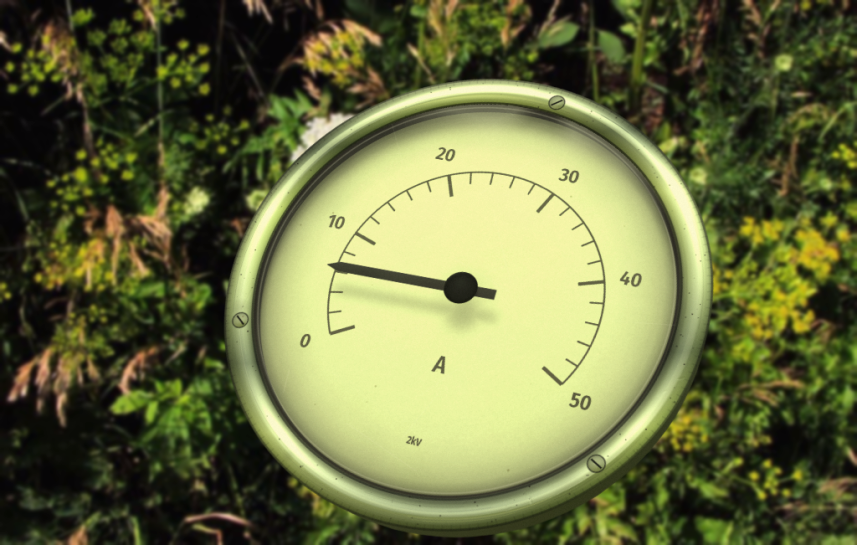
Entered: 6 A
